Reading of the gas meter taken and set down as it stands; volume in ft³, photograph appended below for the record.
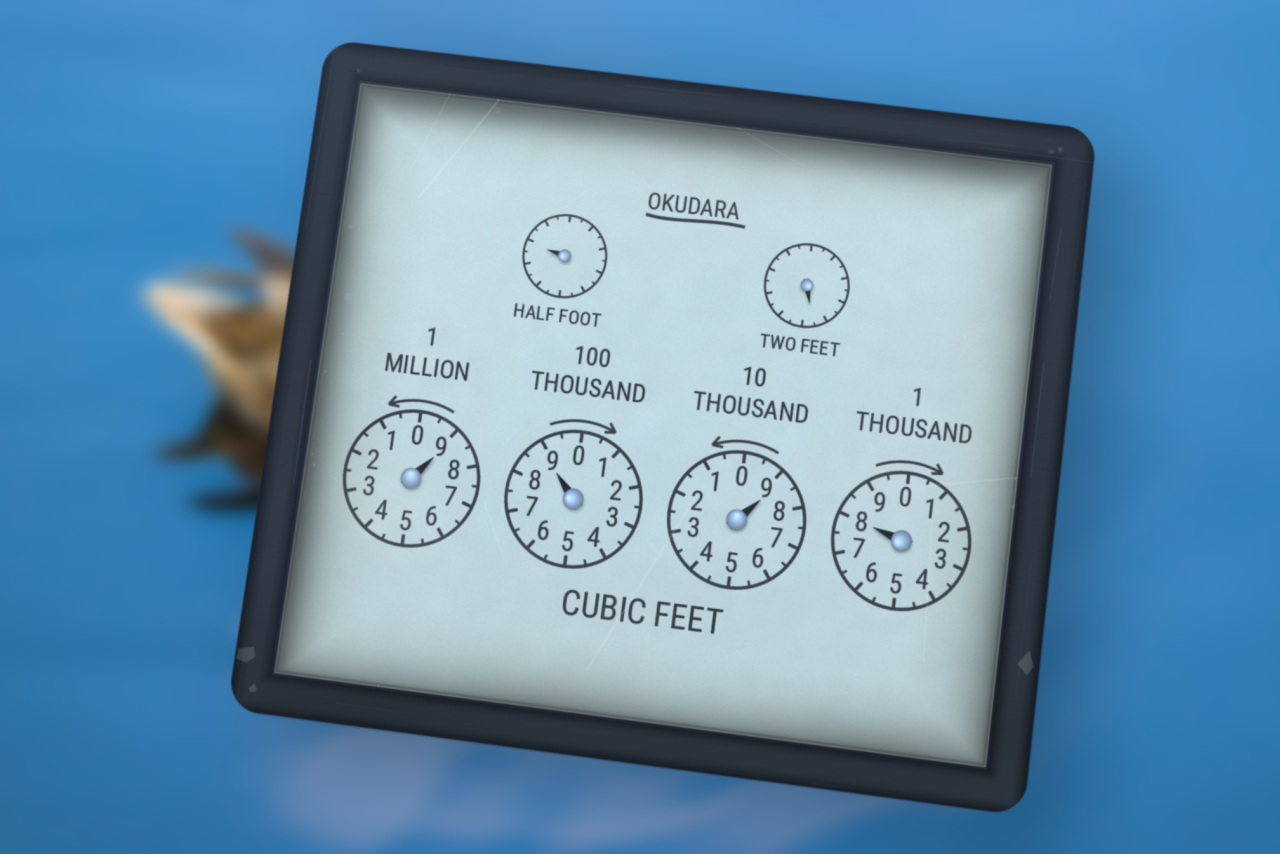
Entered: 888800 ft³
